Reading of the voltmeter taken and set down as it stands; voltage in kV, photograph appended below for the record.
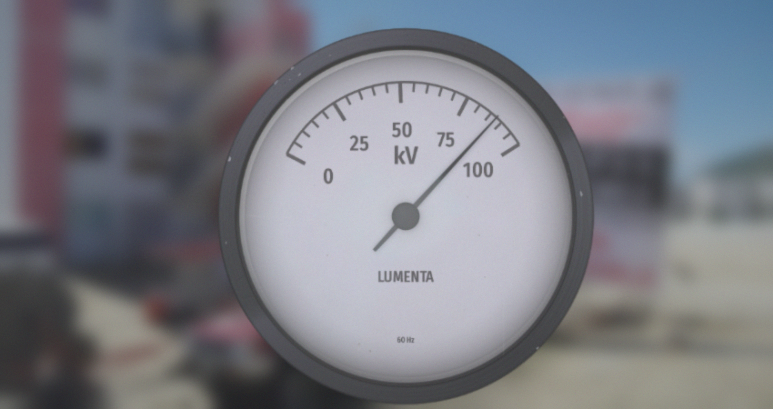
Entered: 87.5 kV
